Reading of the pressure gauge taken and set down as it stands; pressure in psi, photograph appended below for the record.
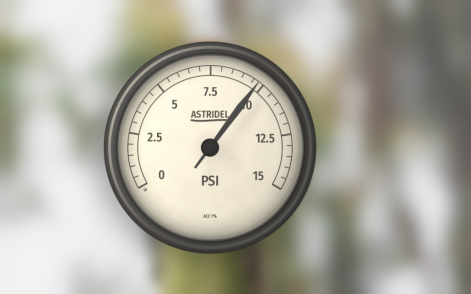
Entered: 9.75 psi
